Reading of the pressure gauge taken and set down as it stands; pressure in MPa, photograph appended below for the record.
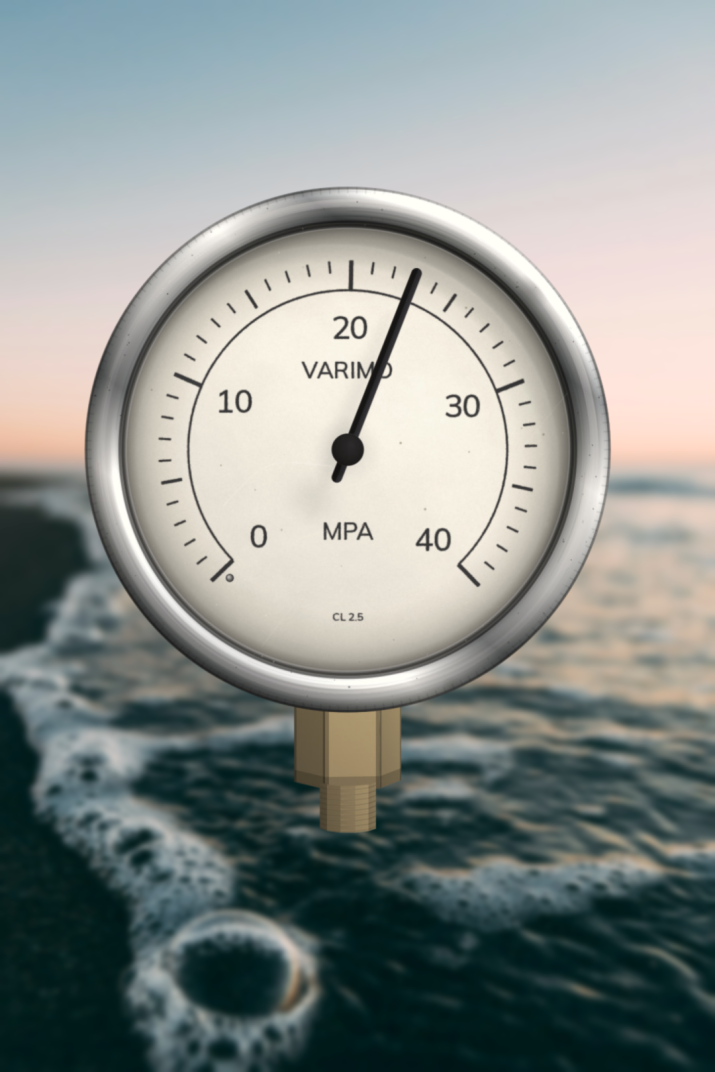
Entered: 23 MPa
